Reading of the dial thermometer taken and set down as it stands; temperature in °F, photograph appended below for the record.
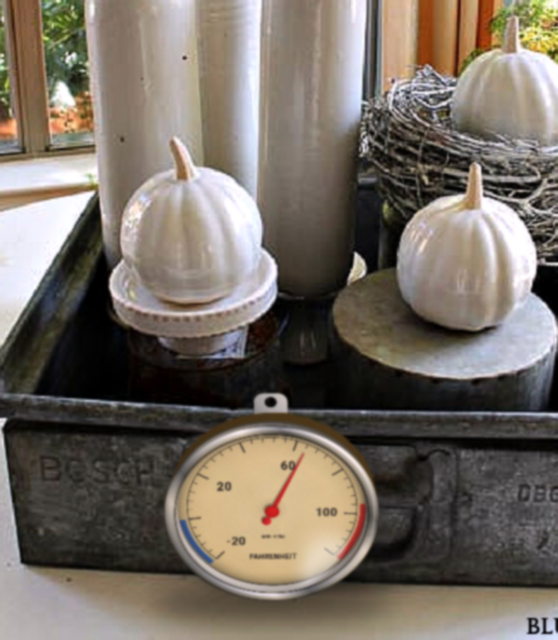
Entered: 64 °F
